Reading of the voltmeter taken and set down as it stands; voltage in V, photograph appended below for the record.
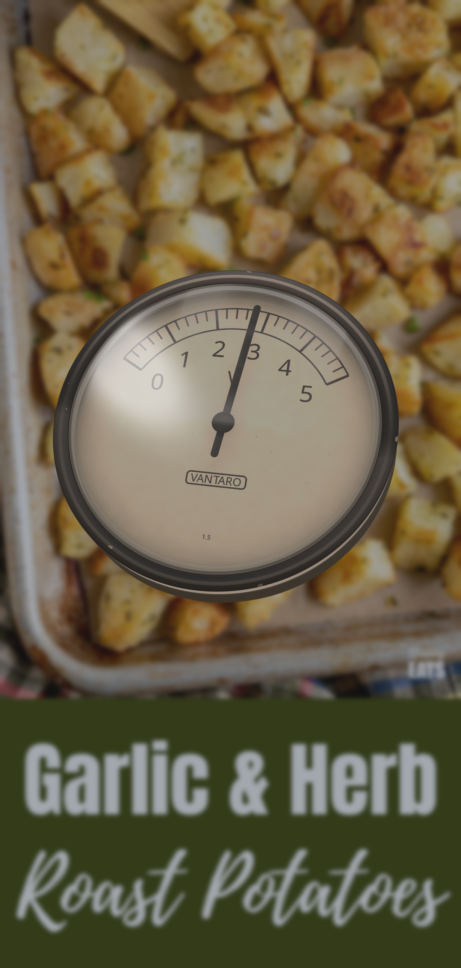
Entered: 2.8 V
